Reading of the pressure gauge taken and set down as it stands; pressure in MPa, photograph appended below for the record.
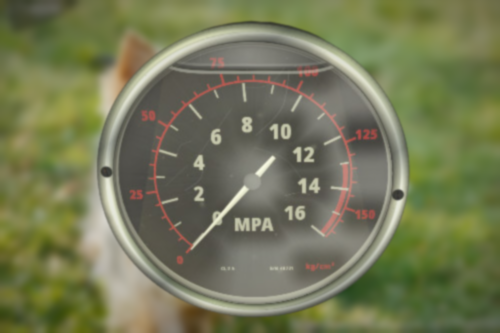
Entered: 0 MPa
